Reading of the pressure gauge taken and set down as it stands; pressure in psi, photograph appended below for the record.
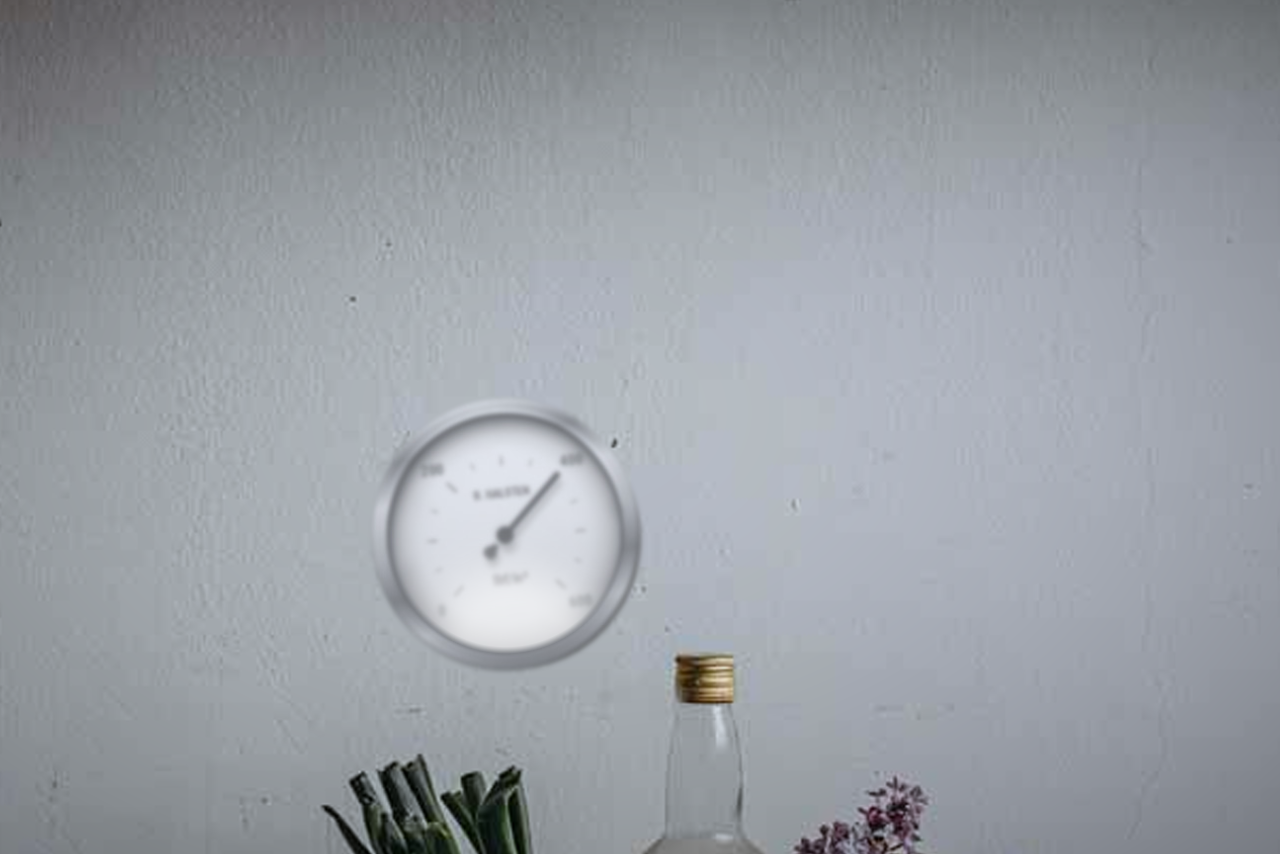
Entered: 400 psi
